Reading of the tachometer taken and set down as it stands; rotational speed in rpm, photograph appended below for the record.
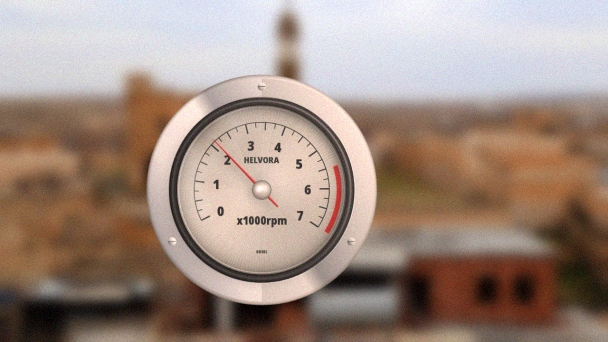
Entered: 2125 rpm
